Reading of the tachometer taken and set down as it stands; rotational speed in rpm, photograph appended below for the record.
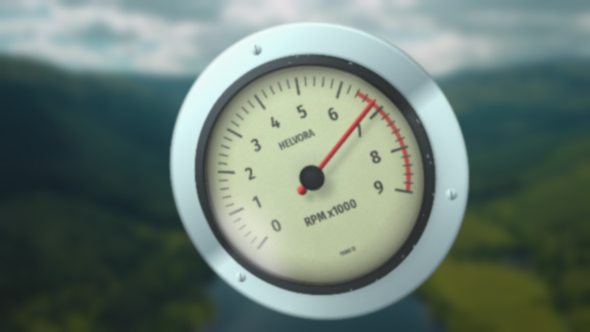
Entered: 6800 rpm
